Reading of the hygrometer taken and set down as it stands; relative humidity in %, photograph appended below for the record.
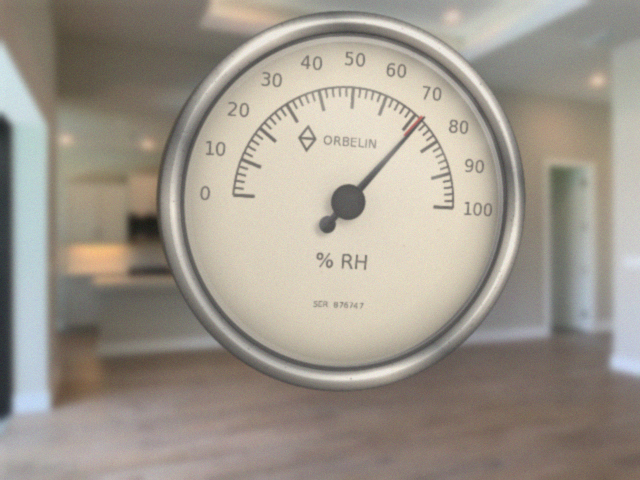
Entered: 72 %
